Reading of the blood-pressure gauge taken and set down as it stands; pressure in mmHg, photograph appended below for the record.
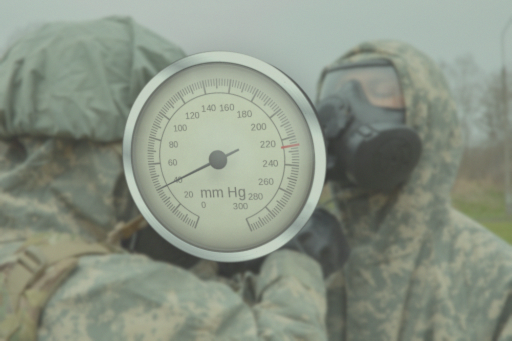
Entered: 40 mmHg
